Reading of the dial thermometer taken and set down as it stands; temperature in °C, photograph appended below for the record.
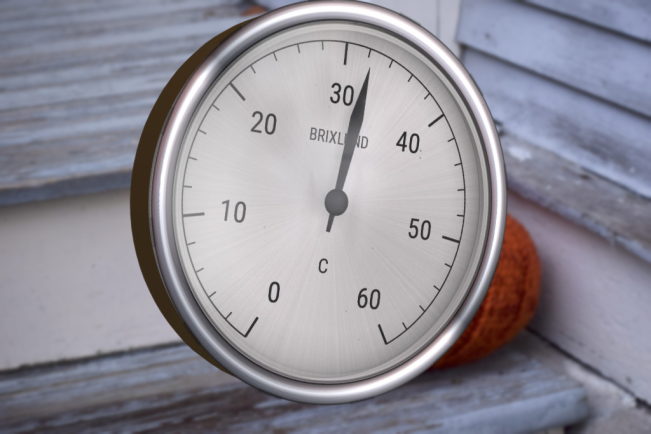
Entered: 32 °C
